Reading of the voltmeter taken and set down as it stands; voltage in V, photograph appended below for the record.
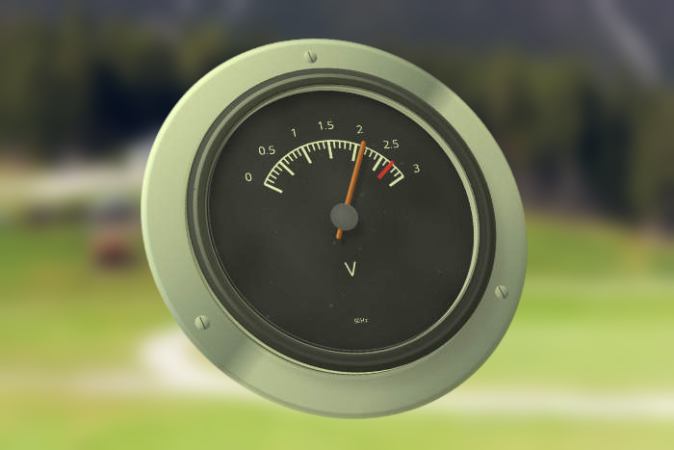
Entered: 2.1 V
